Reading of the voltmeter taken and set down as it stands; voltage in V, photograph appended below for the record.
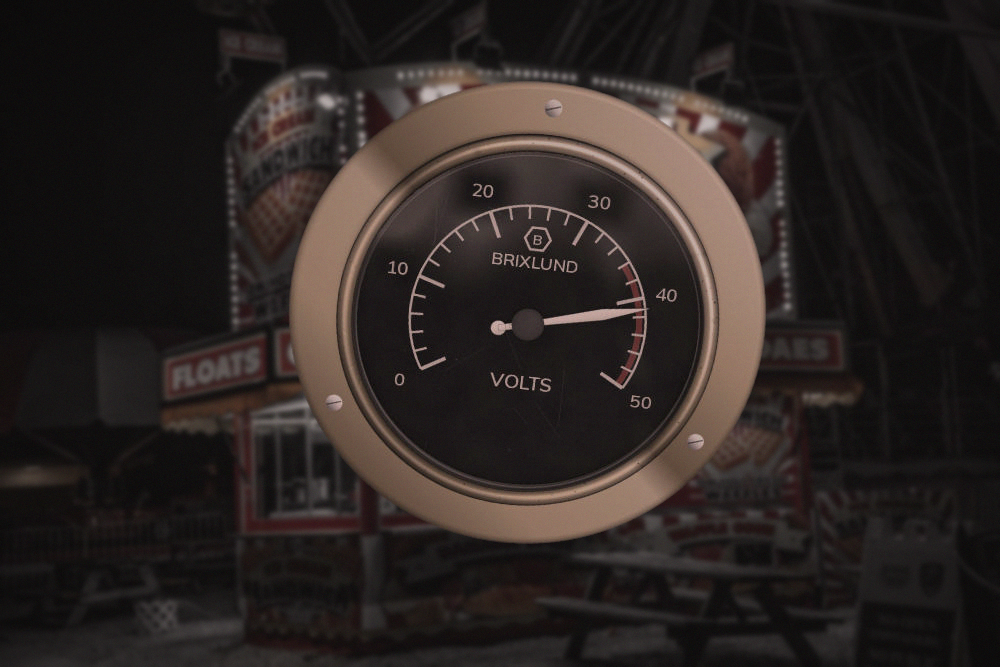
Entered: 41 V
